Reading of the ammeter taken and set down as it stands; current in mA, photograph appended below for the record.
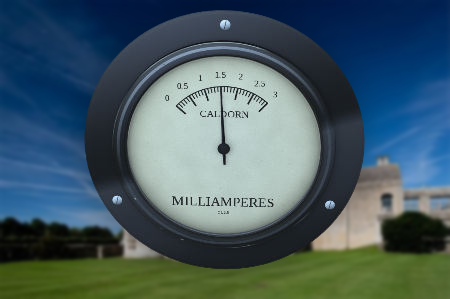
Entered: 1.5 mA
